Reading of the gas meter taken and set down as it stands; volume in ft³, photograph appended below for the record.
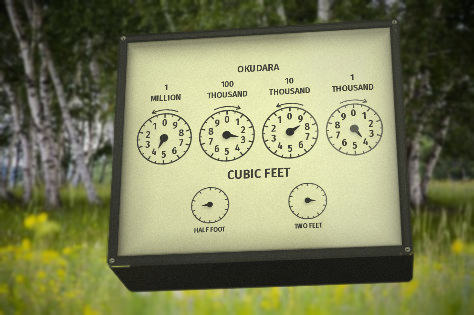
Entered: 428400 ft³
